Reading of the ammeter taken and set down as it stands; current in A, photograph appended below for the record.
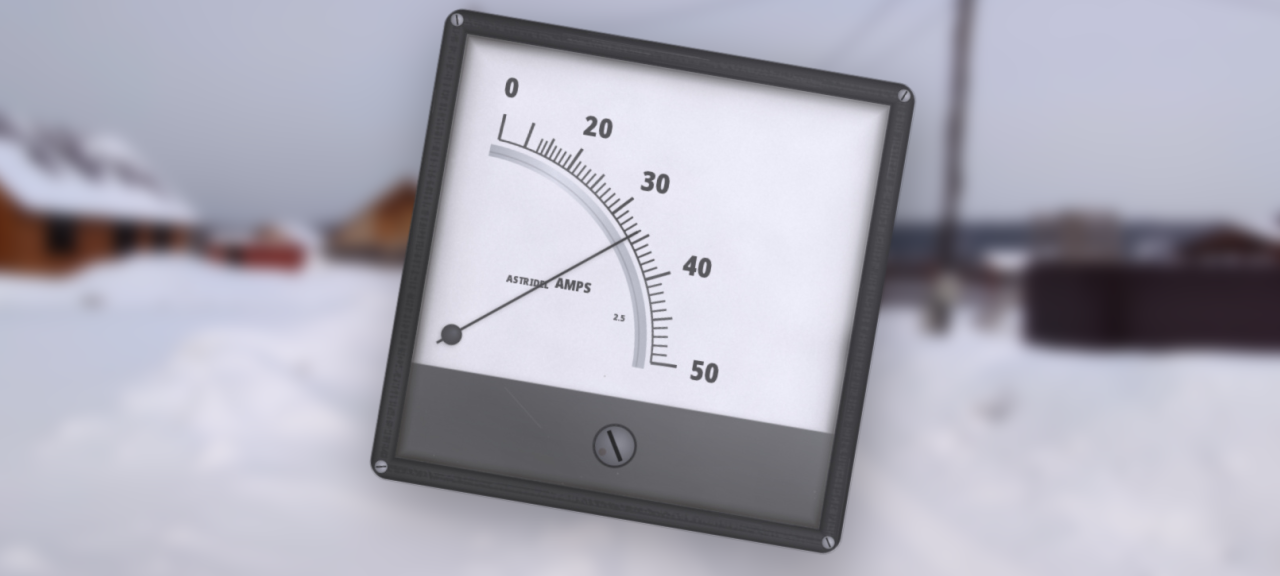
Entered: 34 A
